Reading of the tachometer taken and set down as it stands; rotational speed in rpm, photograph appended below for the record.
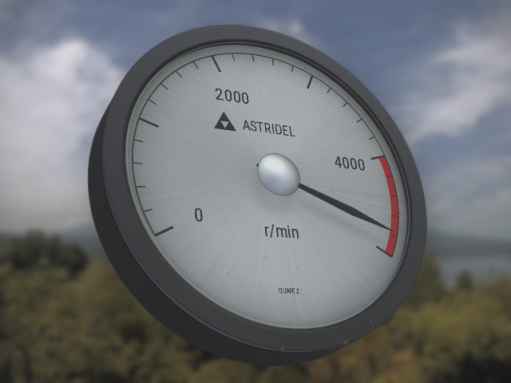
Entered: 4800 rpm
